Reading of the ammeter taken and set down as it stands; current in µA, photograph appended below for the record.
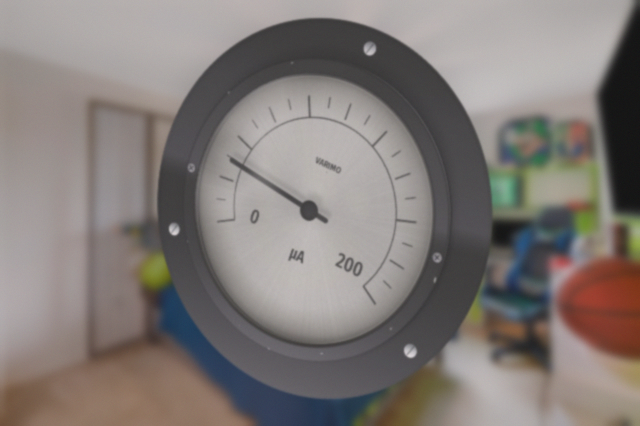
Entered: 30 µA
